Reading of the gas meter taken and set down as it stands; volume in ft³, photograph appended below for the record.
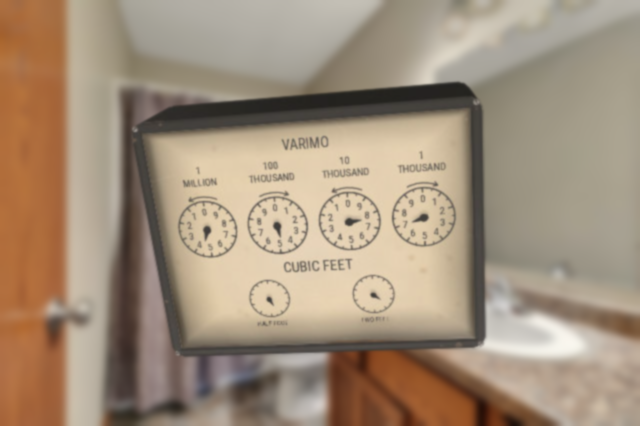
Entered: 447700 ft³
